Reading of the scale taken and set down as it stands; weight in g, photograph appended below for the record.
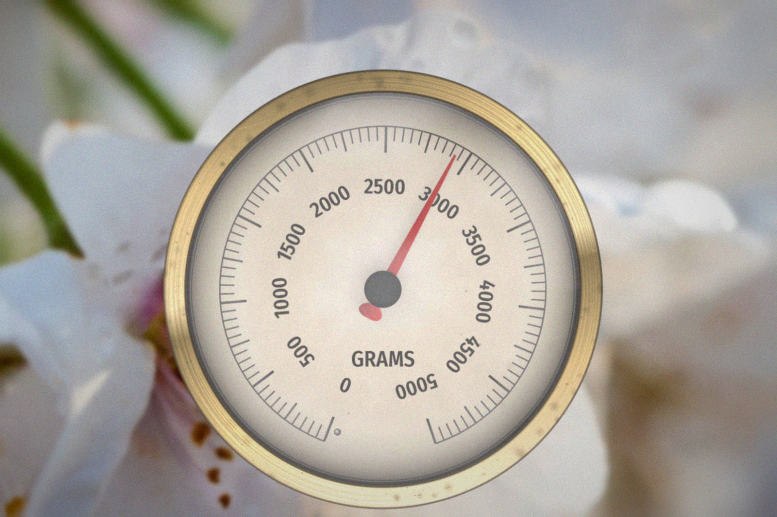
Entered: 2925 g
